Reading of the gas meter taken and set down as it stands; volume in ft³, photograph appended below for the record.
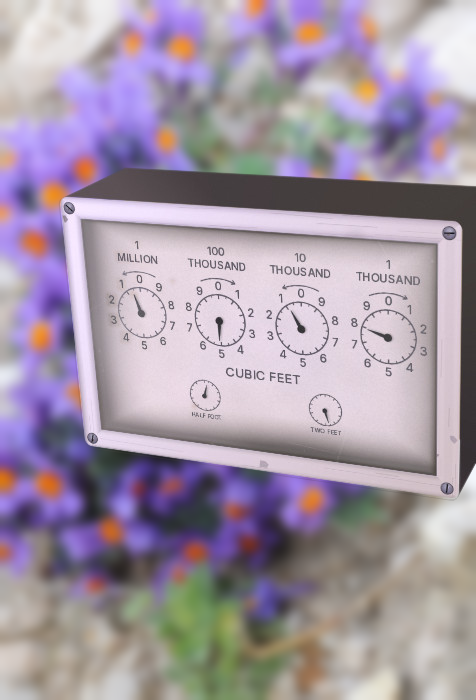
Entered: 50800 ft³
